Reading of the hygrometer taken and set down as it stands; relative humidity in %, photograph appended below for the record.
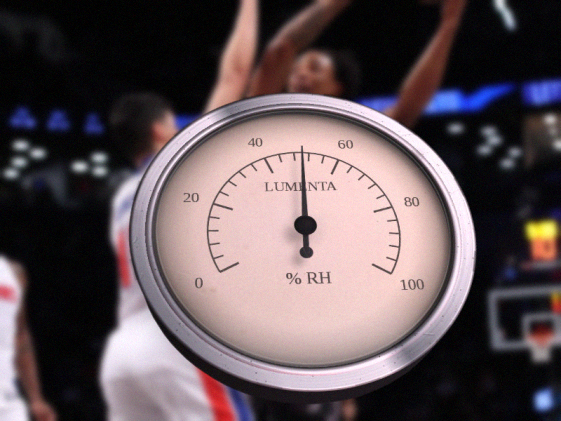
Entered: 50 %
